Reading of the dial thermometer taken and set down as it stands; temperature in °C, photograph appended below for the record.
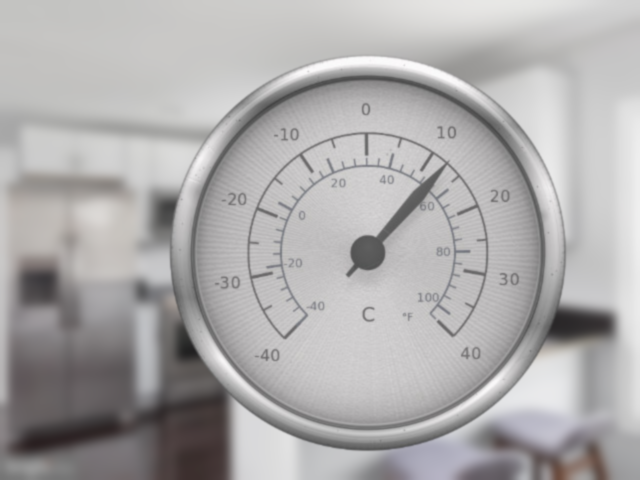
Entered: 12.5 °C
